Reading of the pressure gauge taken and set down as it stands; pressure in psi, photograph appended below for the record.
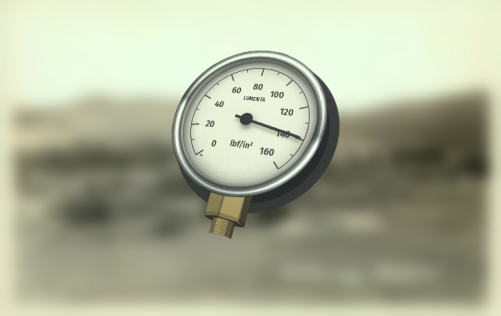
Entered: 140 psi
